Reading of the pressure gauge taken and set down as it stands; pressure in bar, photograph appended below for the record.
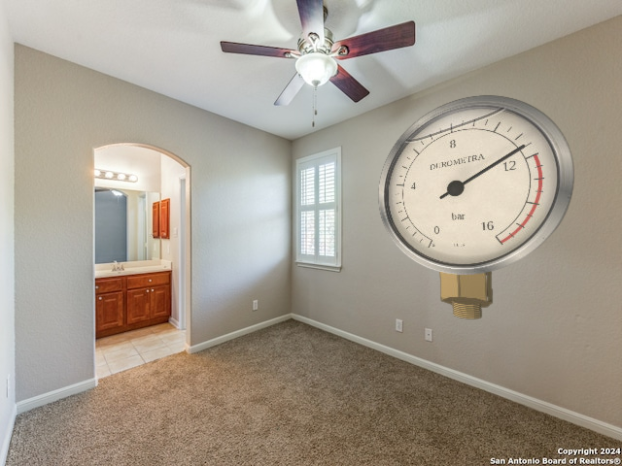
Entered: 11.5 bar
